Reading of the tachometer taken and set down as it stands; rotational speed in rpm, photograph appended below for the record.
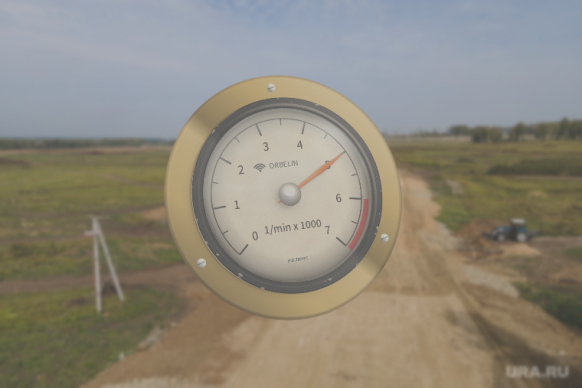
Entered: 5000 rpm
